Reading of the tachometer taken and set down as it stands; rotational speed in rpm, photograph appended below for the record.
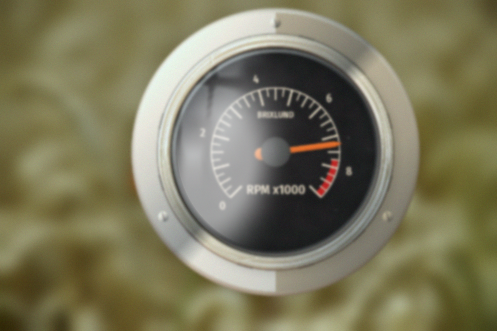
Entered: 7250 rpm
